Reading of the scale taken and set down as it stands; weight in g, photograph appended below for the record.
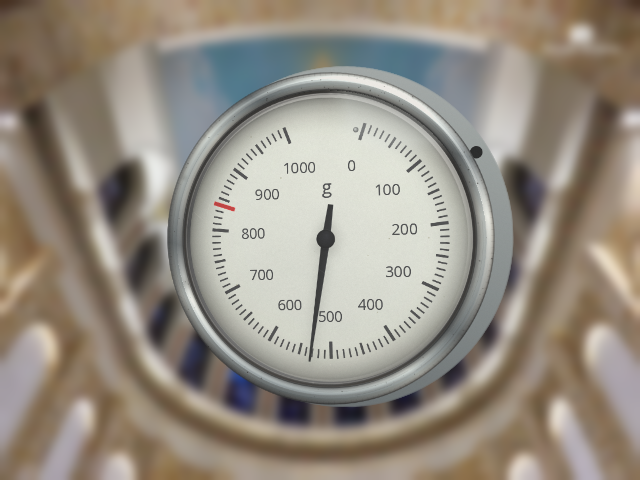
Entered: 530 g
